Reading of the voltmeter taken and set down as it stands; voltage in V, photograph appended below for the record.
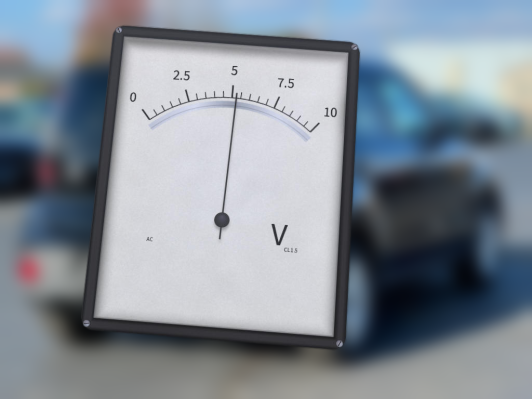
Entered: 5.25 V
